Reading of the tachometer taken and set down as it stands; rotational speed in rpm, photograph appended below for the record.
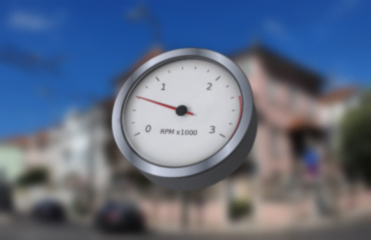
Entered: 600 rpm
